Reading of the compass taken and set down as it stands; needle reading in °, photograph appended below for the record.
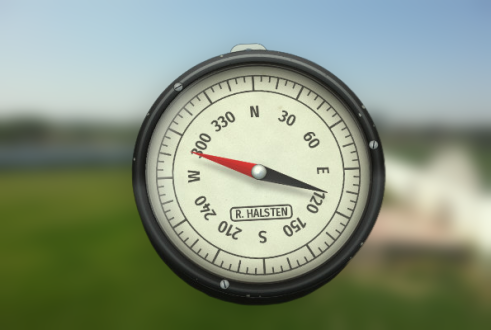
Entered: 290 °
